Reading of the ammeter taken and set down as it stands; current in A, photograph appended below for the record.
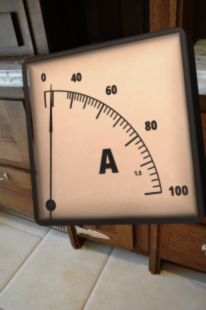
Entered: 20 A
